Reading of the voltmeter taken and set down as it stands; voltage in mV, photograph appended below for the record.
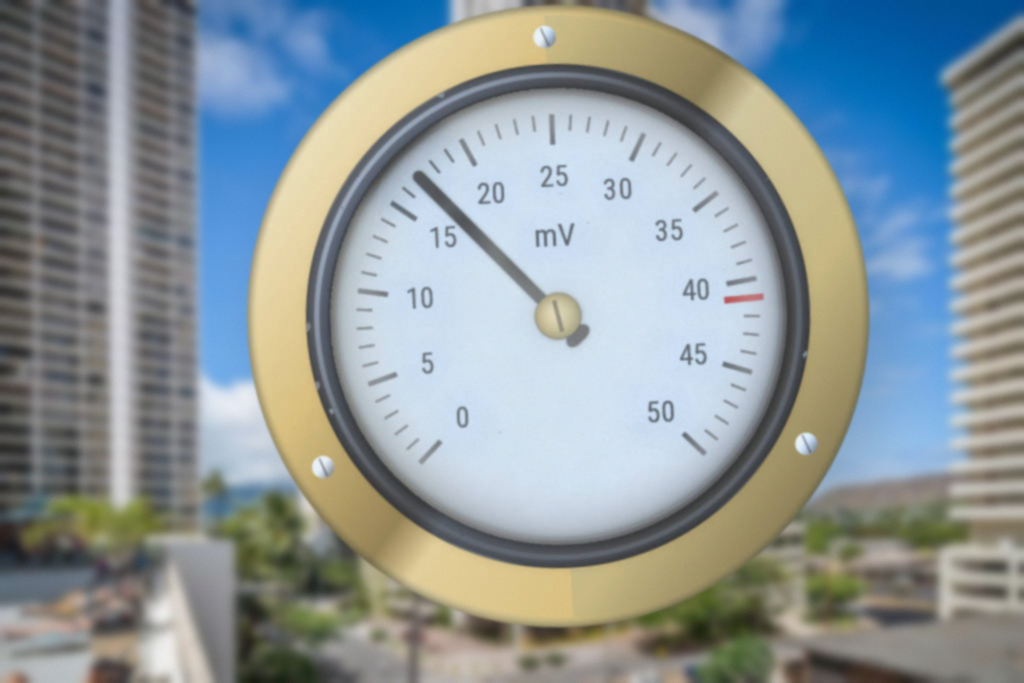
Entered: 17 mV
